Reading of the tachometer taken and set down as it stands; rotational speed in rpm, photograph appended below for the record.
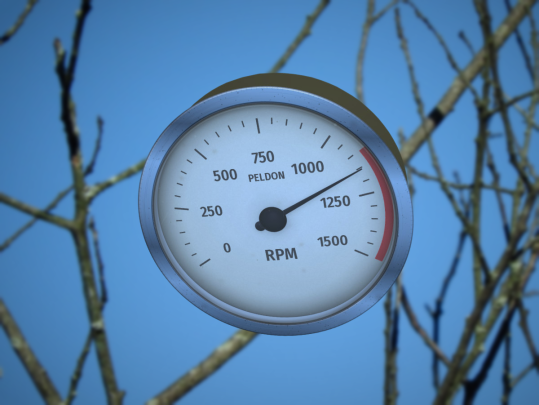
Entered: 1150 rpm
